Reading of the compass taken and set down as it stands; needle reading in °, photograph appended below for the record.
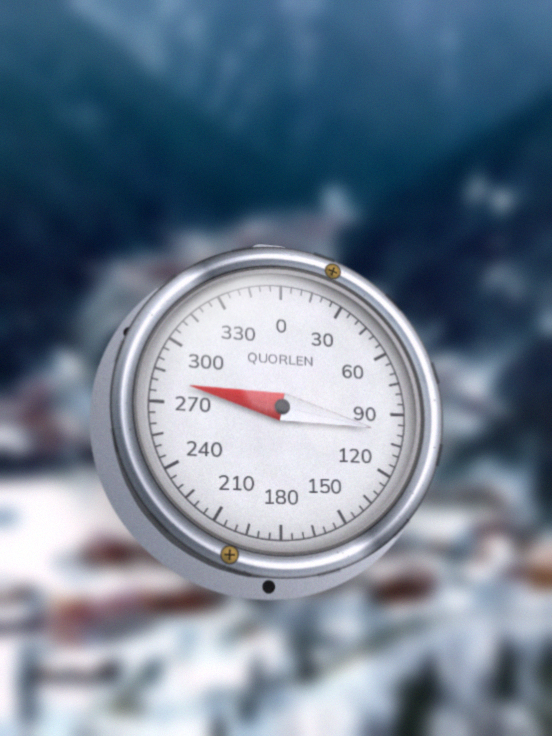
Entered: 280 °
